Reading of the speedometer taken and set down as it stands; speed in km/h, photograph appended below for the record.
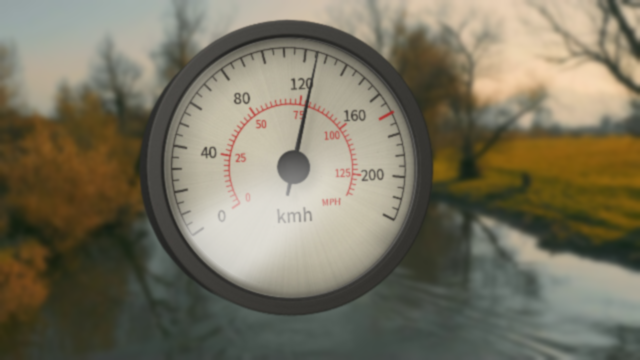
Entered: 125 km/h
